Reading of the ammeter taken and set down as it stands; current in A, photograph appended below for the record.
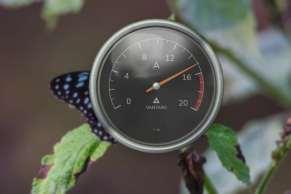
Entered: 15 A
